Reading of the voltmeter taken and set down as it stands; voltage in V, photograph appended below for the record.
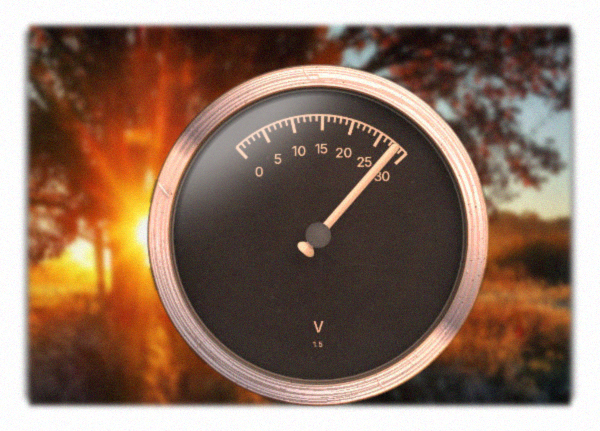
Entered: 28 V
